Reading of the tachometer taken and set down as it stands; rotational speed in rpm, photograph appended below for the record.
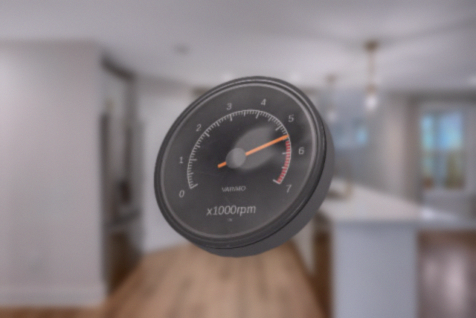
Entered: 5500 rpm
